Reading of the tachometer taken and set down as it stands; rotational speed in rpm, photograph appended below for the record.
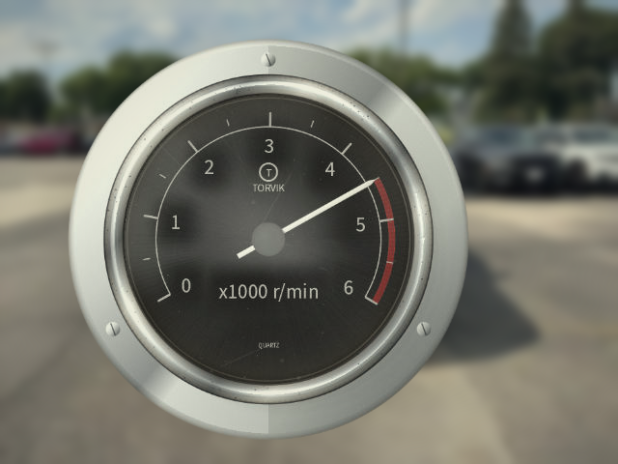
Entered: 4500 rpm
